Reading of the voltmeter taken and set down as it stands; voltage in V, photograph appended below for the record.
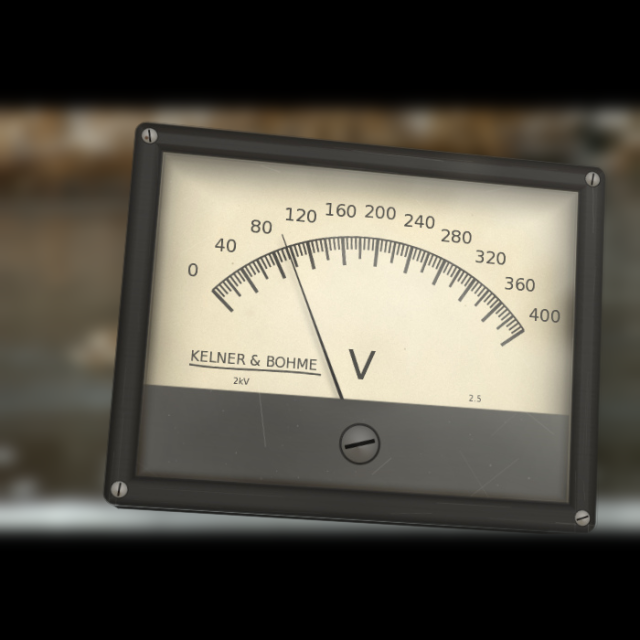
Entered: 95 V
